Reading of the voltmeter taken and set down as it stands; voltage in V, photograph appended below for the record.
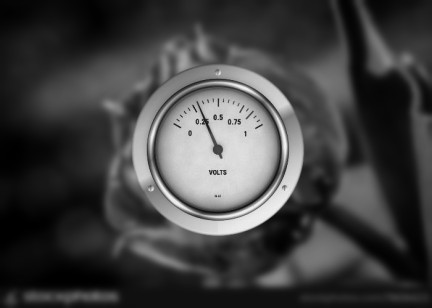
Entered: 0.3 V
